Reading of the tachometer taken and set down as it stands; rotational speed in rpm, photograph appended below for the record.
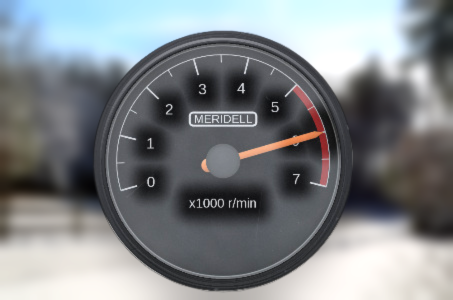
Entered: 6000 rpm
